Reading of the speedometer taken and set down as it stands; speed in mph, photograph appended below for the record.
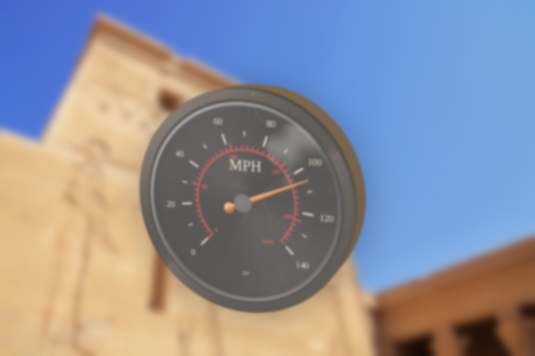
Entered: 105 mph
